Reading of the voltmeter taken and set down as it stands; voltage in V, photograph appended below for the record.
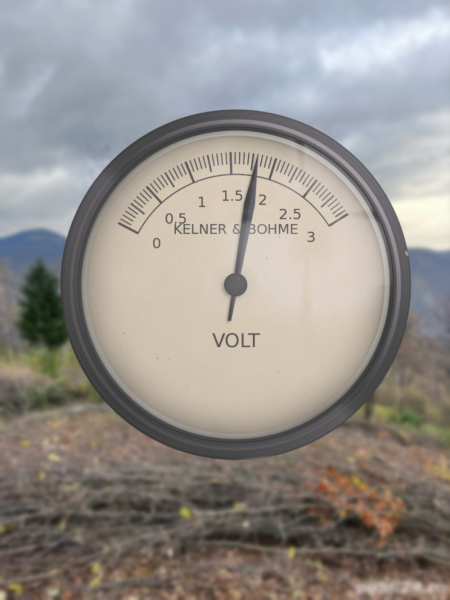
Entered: 1.8 V
